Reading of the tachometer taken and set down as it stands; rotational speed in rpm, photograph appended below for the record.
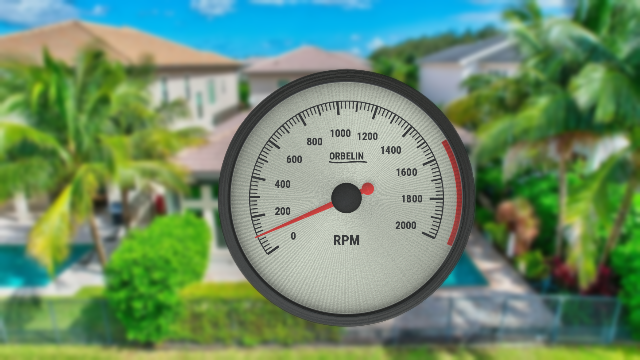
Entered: 100 rpm
